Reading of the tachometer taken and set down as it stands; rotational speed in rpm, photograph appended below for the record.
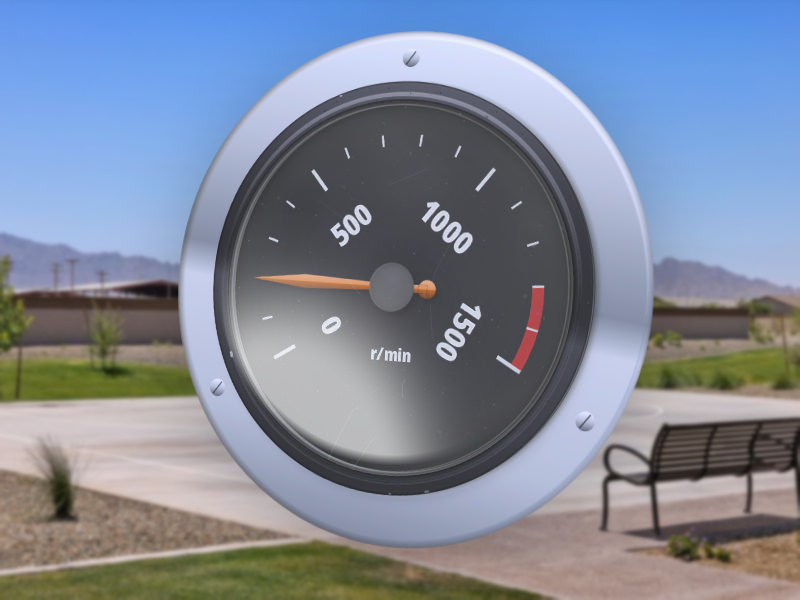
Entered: 200 rpm
